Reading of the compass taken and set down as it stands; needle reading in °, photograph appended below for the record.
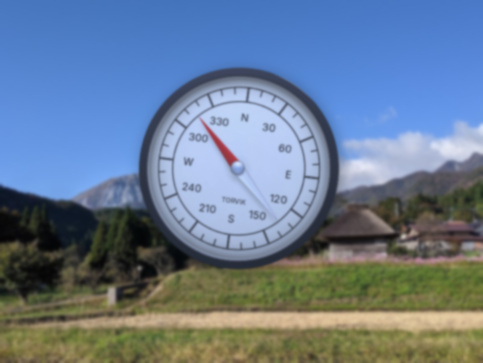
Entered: 315 °
